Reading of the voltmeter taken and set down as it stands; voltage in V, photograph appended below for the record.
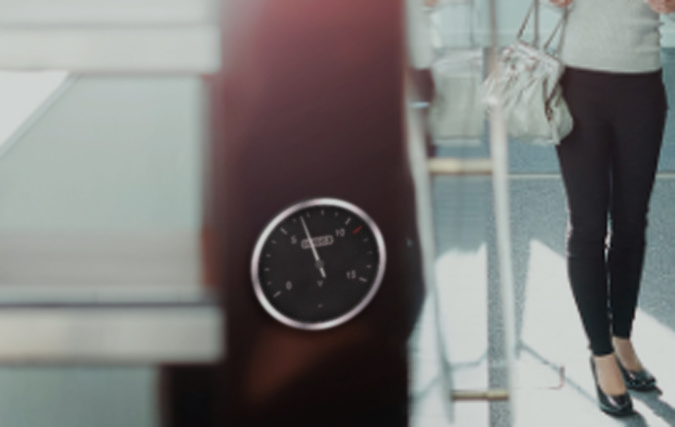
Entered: 6.5 V
